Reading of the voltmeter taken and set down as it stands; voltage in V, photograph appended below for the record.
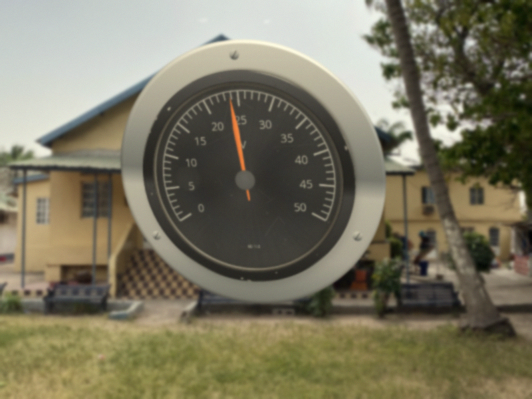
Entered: 24 V
